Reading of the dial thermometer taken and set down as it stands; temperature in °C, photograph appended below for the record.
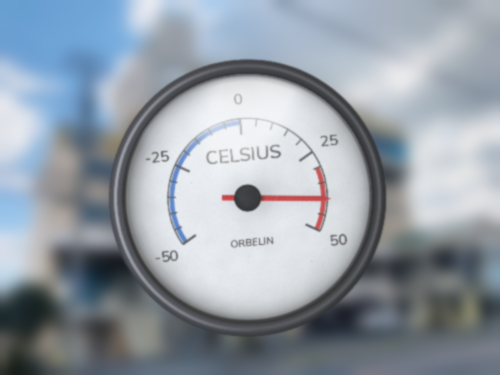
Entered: 40 °C
